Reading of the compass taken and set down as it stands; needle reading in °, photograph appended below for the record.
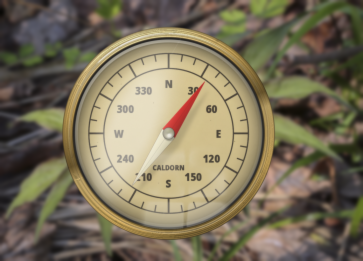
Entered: 35 °
